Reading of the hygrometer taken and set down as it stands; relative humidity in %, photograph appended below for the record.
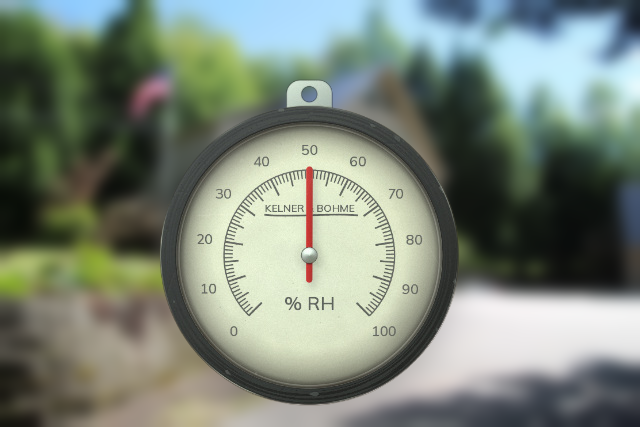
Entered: 50 %
